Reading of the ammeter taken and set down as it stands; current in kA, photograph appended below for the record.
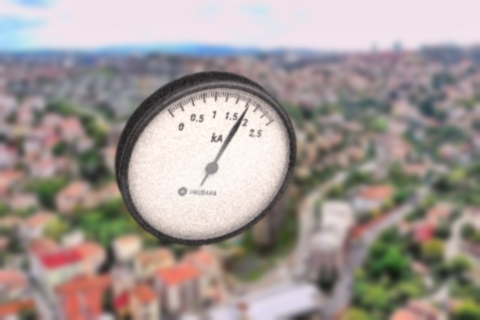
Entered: 1.75 kA
